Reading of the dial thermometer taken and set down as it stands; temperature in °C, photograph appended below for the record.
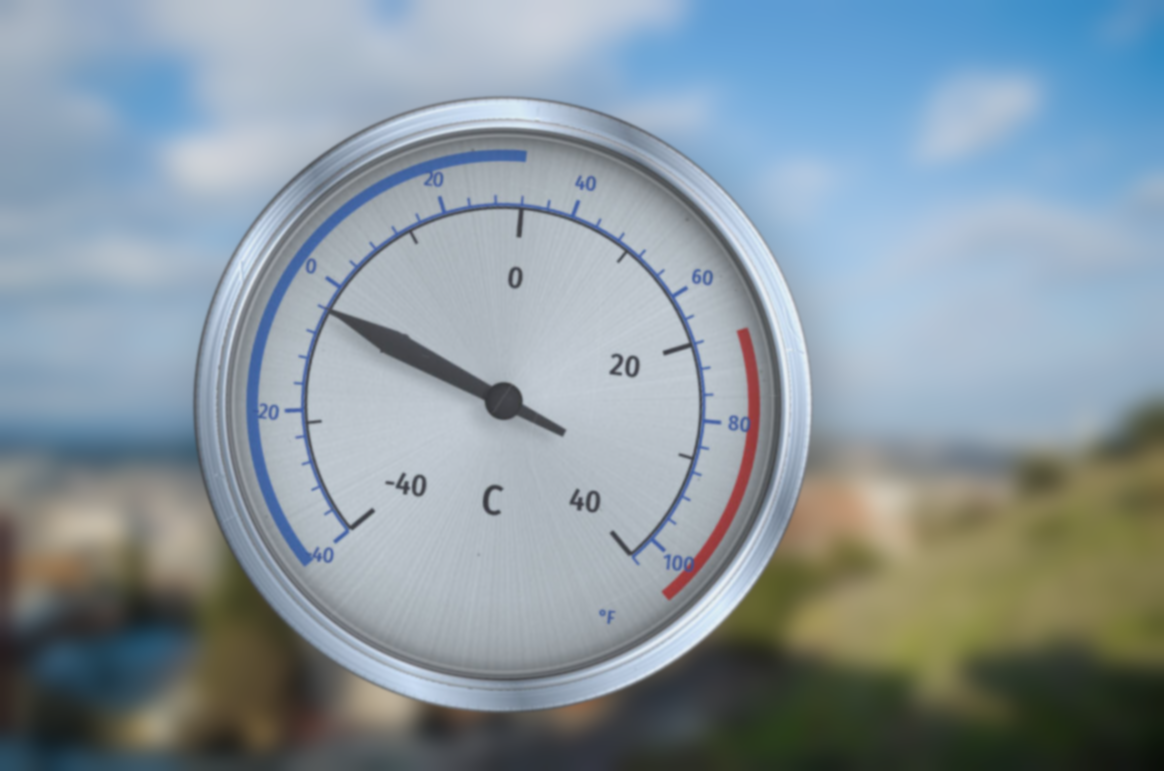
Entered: -20 °C
